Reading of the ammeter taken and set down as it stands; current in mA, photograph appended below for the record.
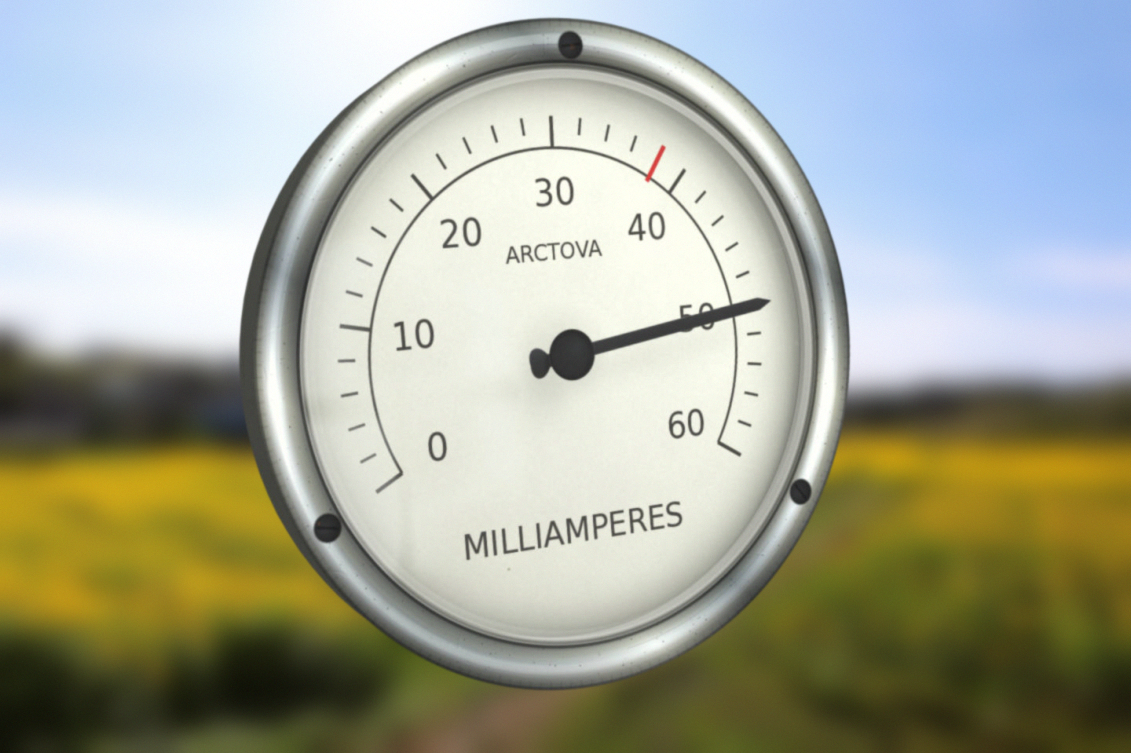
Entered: 50 mA
